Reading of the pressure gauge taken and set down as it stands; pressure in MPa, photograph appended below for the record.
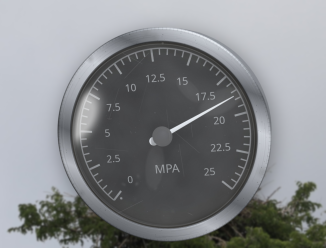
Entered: 18.75 MPa
